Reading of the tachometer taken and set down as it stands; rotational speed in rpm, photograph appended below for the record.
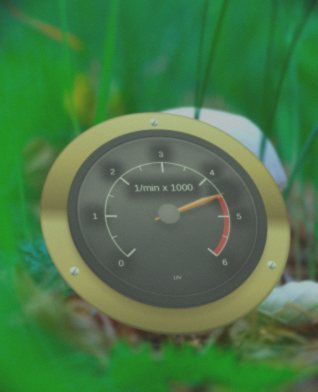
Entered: 4500 rpm
